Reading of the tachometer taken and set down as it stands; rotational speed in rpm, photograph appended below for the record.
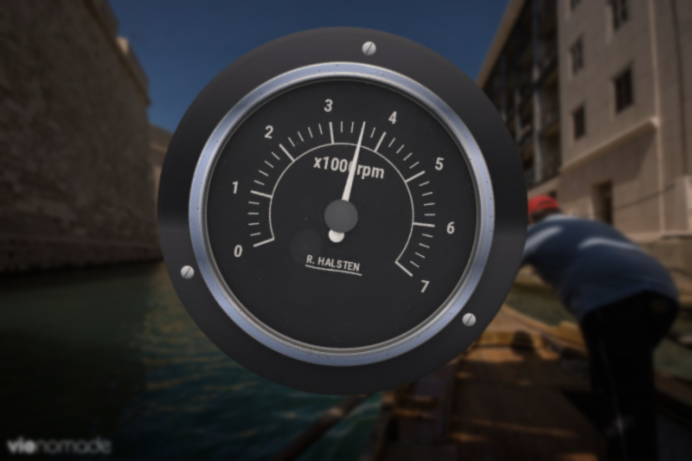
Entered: 3600 rpm
